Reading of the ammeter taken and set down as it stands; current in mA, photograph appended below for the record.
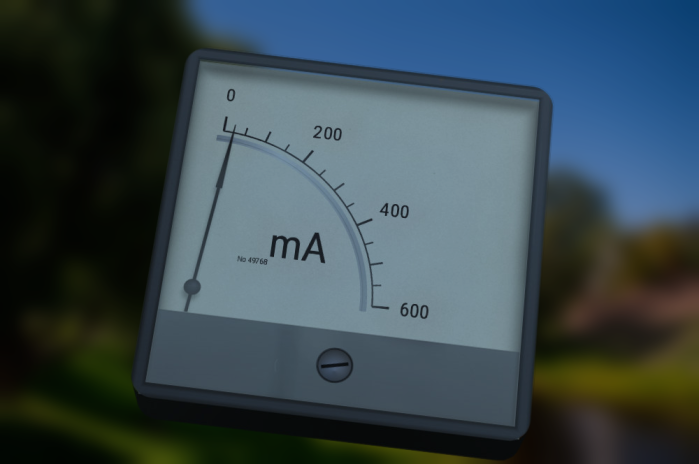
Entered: 25 mA
